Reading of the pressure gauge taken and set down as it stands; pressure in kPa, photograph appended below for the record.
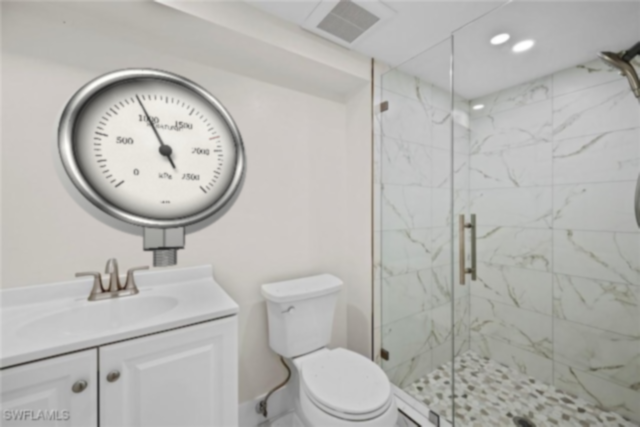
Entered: 1000 kPa
